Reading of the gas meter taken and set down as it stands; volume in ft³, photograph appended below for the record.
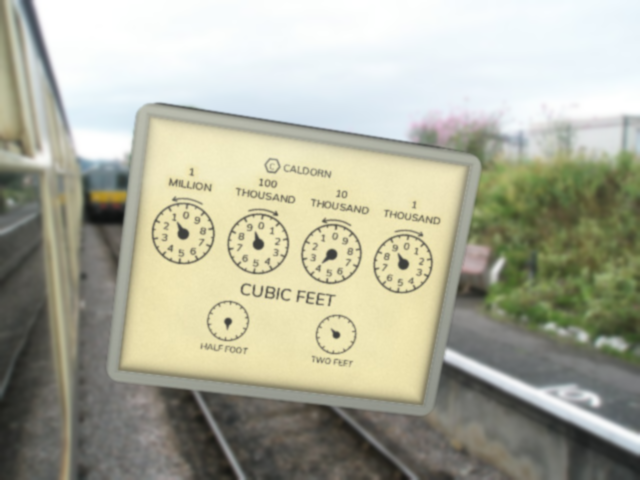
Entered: 93900 ft³
